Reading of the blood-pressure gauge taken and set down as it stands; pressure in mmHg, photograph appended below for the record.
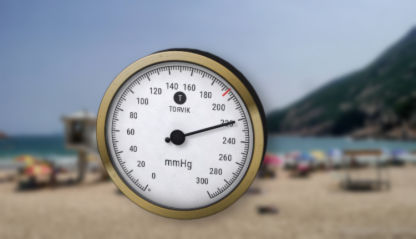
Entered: 220 mmHg
